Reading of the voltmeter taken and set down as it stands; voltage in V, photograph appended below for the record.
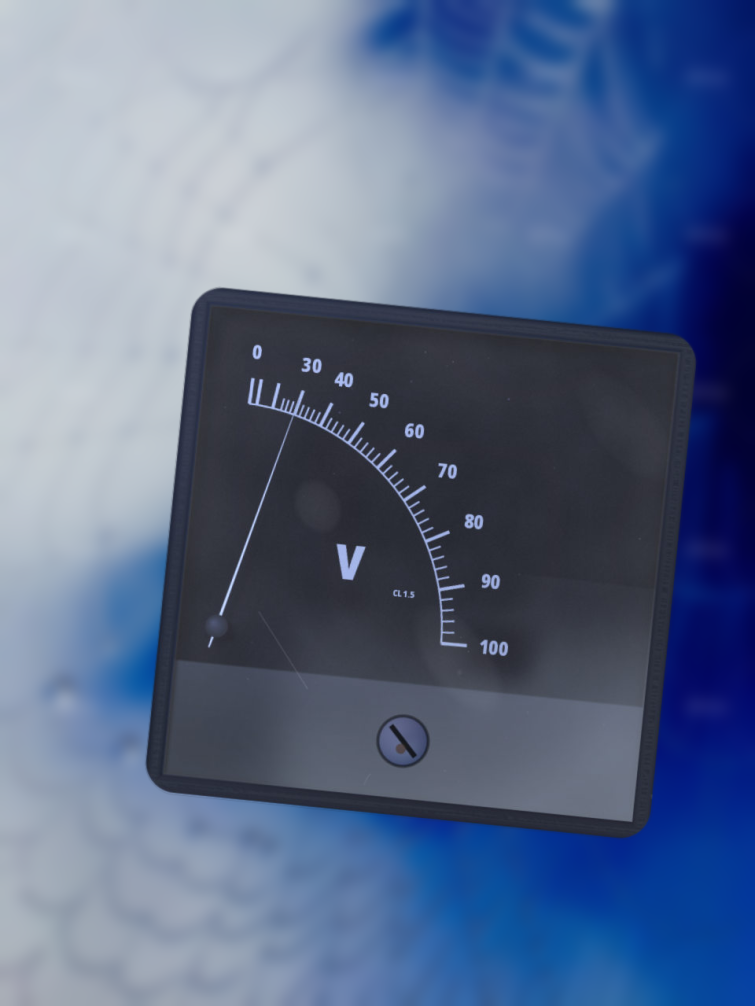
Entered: 30 V
